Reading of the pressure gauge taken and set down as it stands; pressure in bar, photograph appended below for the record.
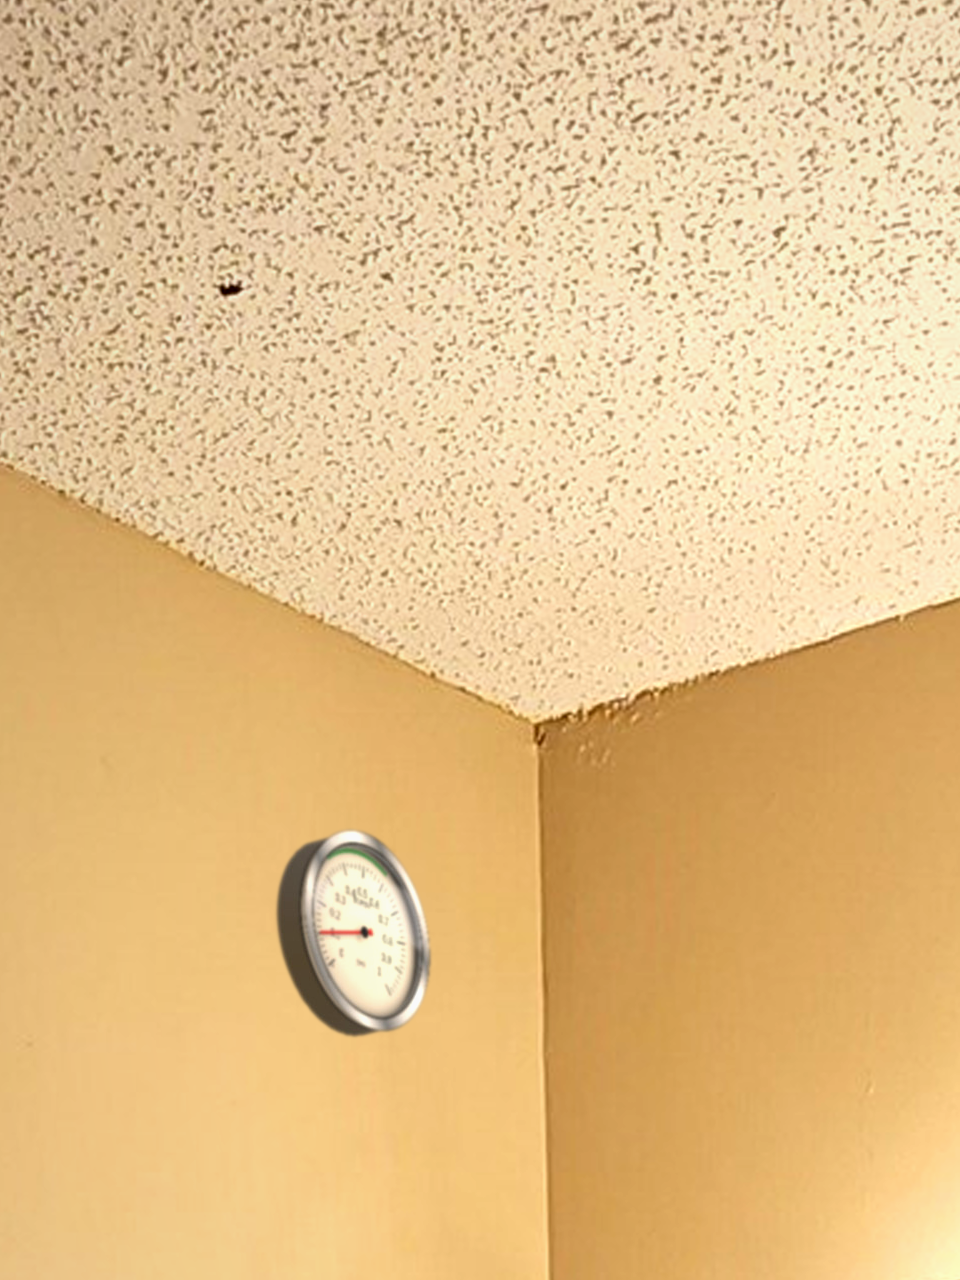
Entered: 0.1 bar
